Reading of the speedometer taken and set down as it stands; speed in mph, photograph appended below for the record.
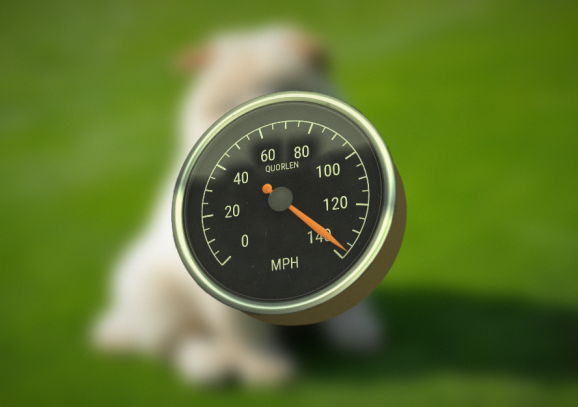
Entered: 137.5 mph
